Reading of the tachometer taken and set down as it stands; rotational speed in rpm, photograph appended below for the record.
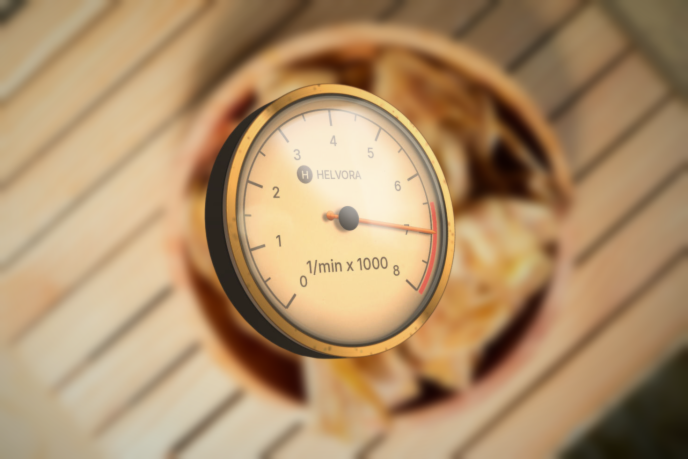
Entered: 7000 rpm
